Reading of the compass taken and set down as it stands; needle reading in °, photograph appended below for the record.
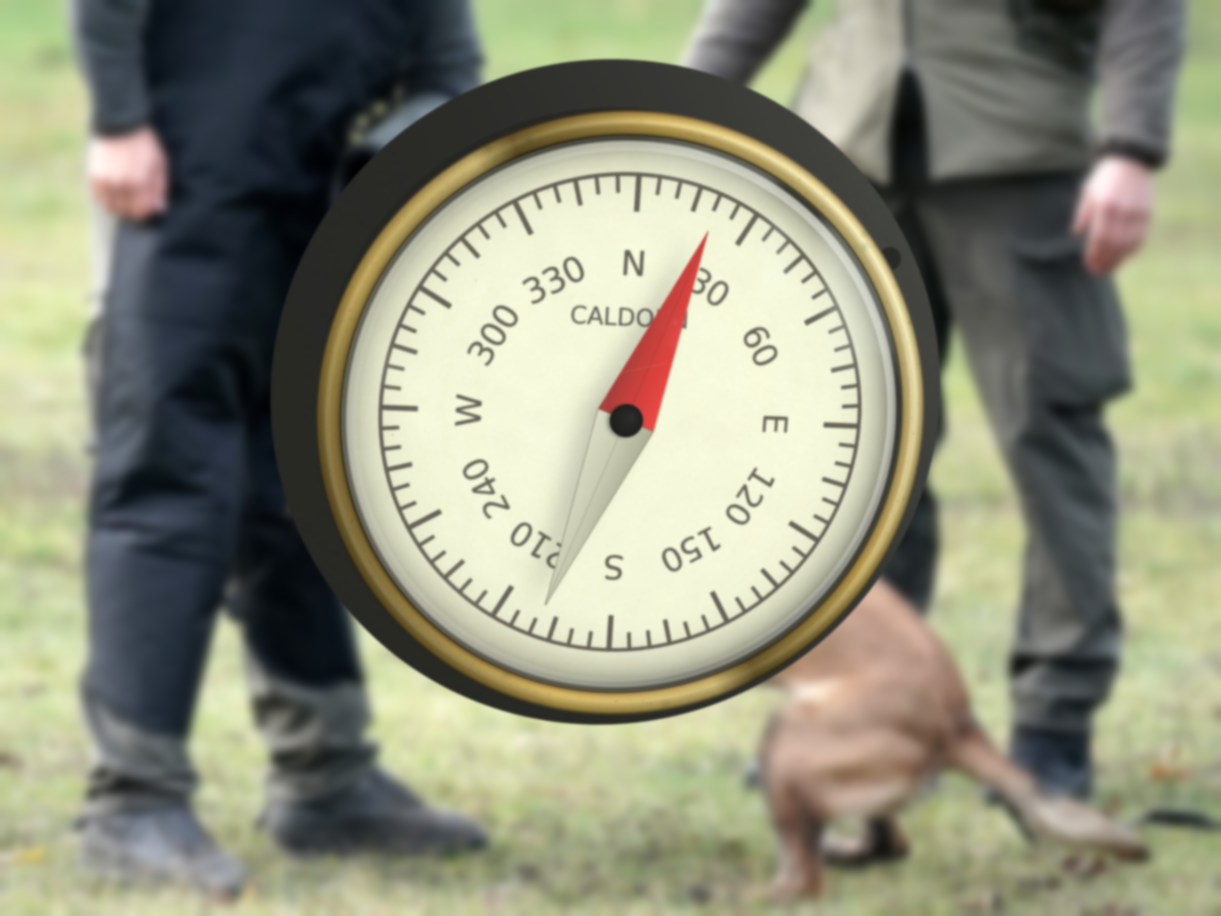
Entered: 20 °
